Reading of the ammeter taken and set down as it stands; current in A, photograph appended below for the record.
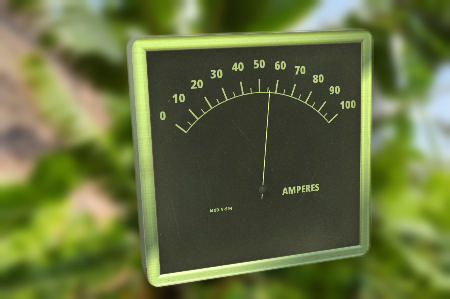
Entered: 55 A
